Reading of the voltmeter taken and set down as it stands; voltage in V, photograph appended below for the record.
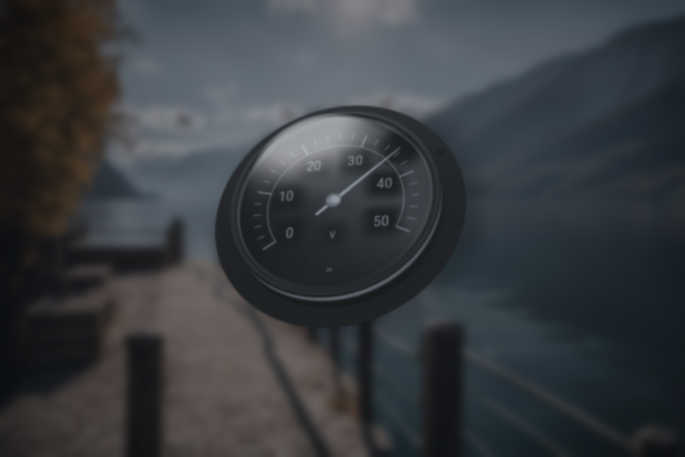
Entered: 36 V
